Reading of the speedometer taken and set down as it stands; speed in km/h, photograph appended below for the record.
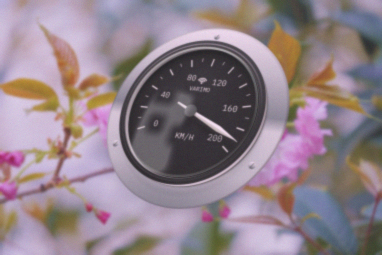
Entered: 190 km/h
